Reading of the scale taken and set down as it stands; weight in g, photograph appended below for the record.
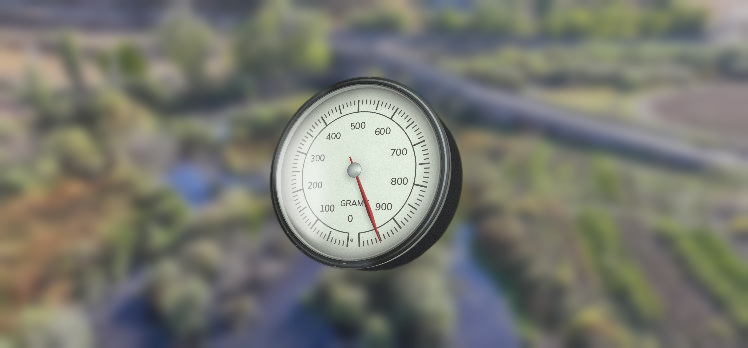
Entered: 950 g
